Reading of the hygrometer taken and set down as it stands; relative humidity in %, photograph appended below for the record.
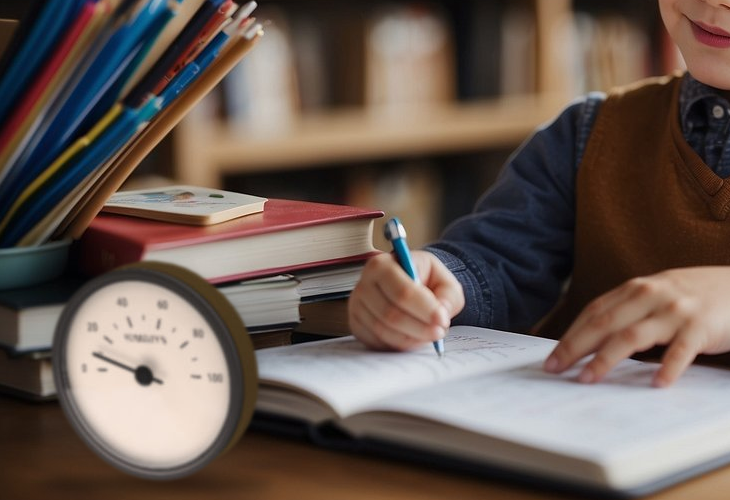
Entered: 10 %
